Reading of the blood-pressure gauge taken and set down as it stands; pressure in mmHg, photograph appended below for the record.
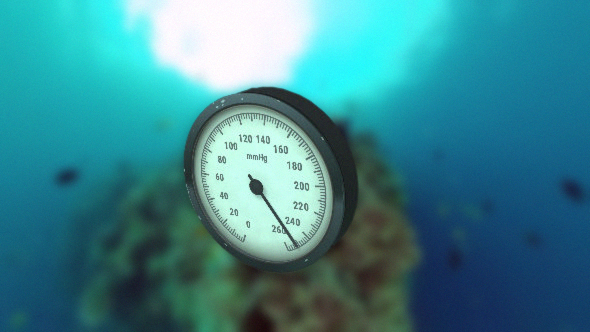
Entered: 250 mmHg
